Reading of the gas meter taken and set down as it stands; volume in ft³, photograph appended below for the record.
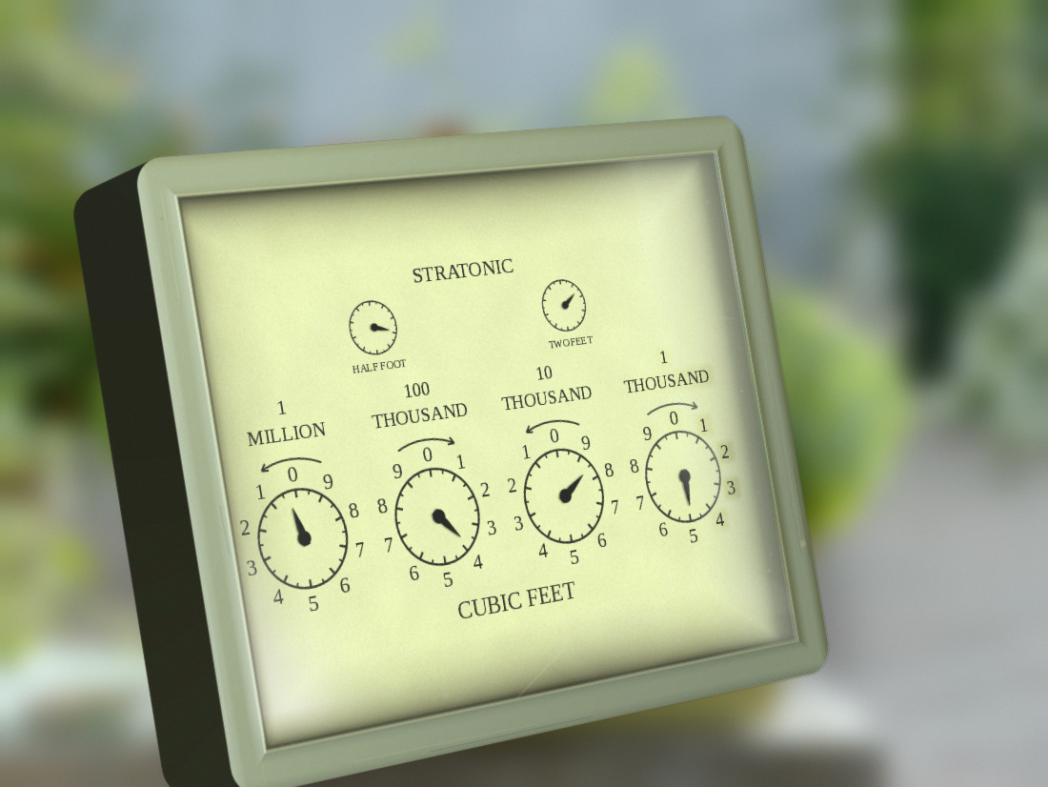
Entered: 38500 ft³
